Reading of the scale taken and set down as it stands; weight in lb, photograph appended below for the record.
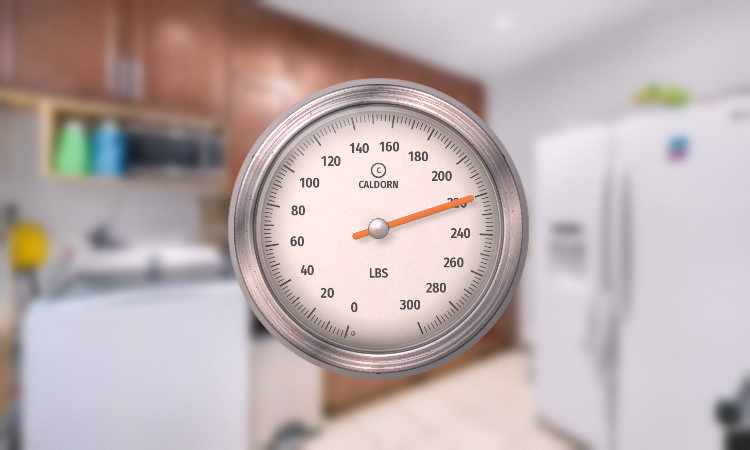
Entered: 220 lb
